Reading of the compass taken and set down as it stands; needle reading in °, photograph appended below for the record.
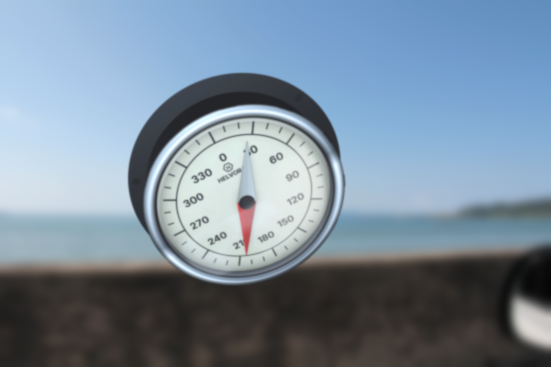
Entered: 205 °
